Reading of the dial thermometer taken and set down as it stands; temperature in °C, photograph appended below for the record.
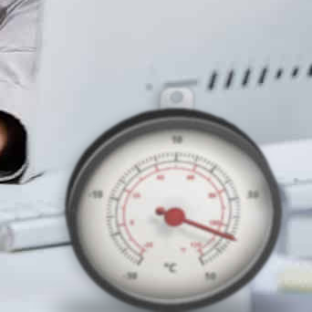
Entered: 40 °C
